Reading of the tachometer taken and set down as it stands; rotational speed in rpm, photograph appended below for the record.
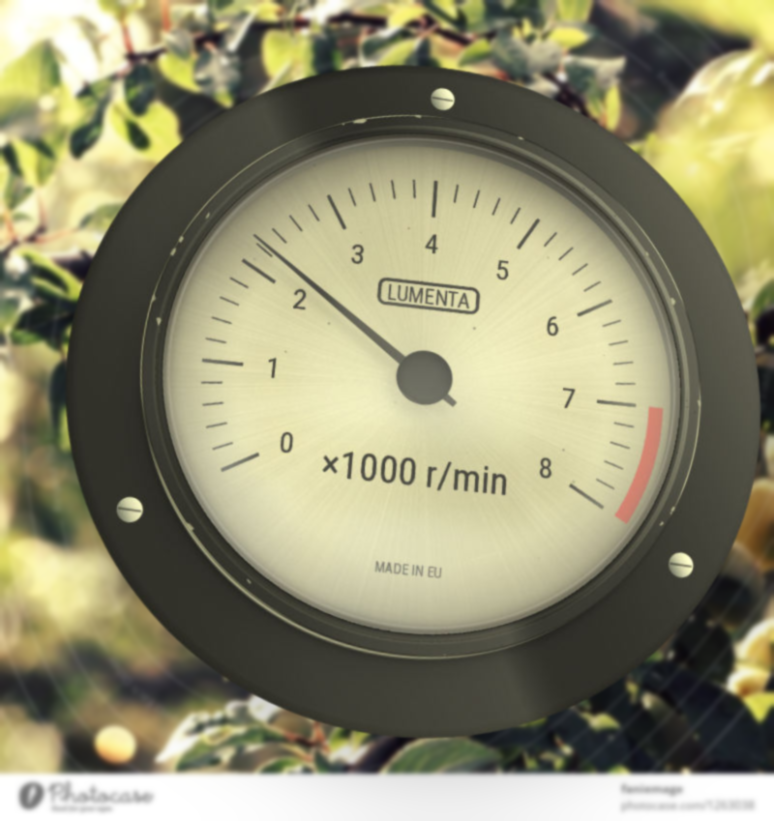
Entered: 2200 rpm
